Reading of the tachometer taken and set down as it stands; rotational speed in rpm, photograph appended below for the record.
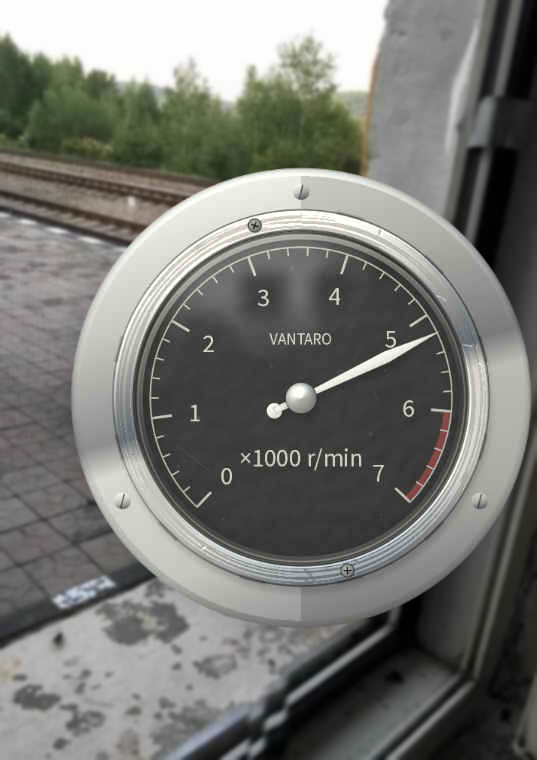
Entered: 5200 rpm
